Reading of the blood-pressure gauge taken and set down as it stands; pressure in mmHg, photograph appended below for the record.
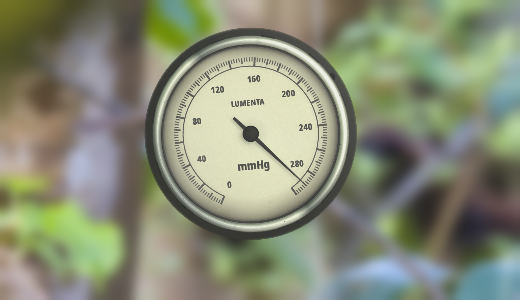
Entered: 290 mmHg
